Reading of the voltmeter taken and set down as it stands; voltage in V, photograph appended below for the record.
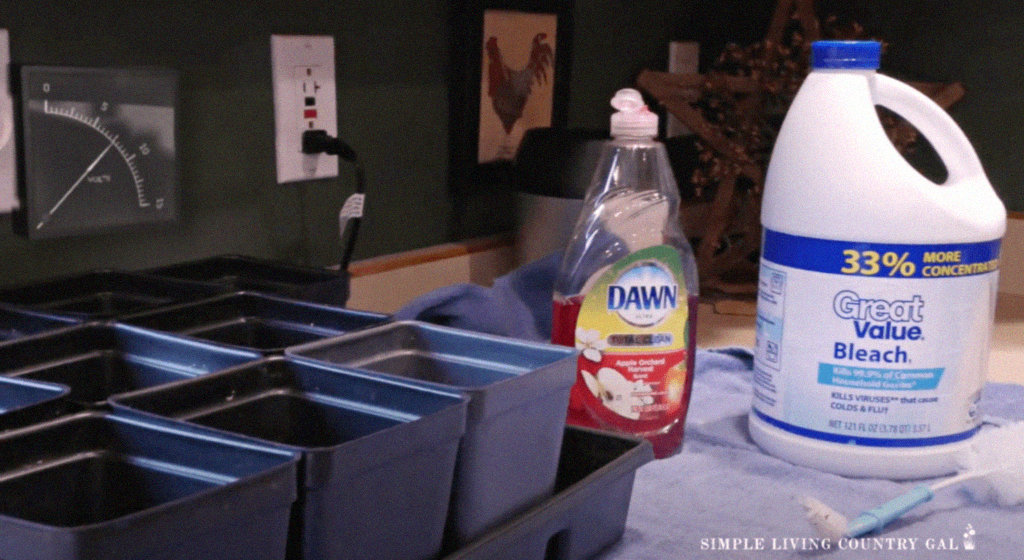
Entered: 7.5 V
